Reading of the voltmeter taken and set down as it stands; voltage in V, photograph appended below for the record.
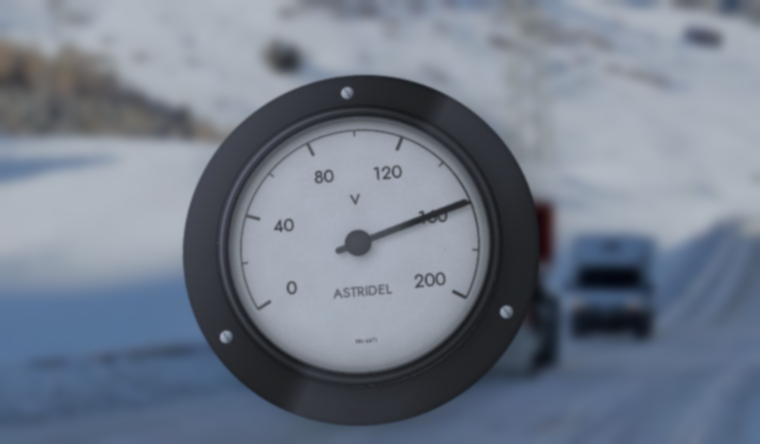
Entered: 160 V
